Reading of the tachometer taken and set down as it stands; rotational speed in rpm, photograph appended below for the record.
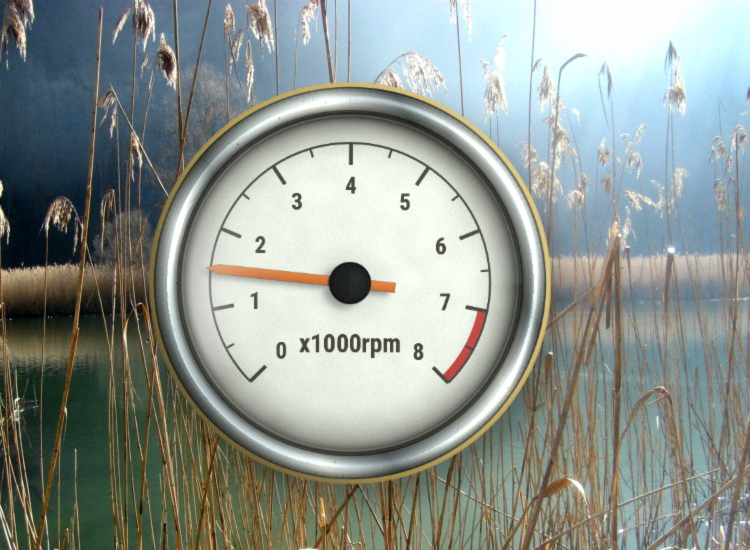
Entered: 1500 rpm
